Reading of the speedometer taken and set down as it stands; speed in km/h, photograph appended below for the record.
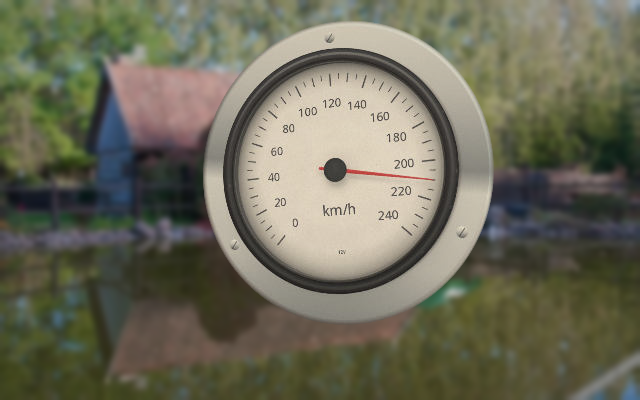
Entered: 210 km/h
